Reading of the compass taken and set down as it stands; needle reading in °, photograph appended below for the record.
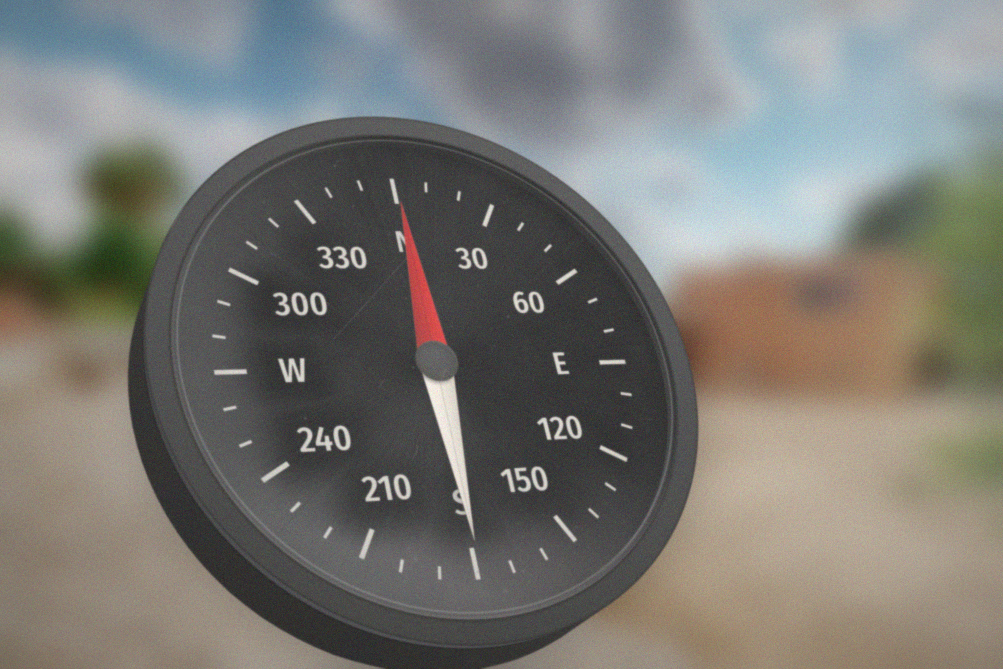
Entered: 0 °
